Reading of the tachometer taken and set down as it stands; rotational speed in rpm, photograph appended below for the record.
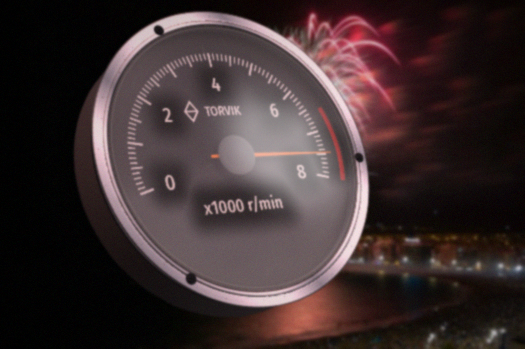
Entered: 7500 rpm
